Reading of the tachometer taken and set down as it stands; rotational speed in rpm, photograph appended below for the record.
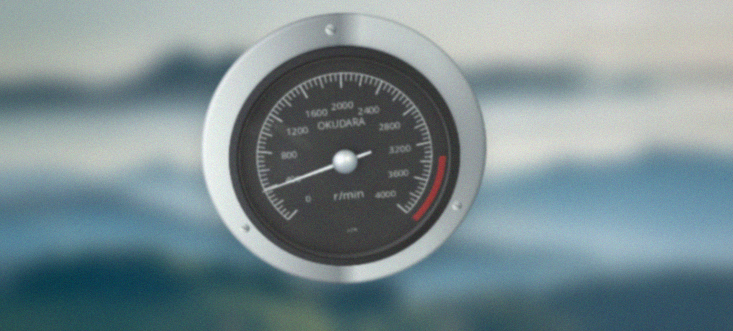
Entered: 400 rpm
